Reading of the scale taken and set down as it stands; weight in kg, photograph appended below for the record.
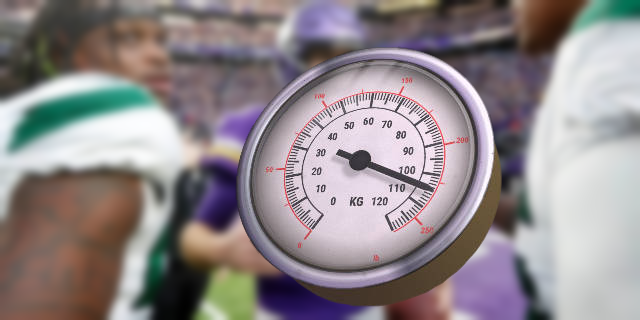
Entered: 105 kg
